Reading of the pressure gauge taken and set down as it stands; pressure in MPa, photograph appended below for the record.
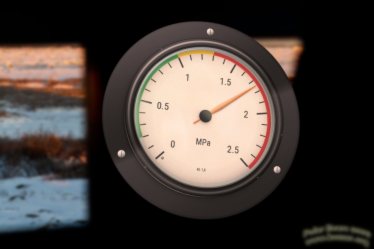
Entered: 1.75 MPa
